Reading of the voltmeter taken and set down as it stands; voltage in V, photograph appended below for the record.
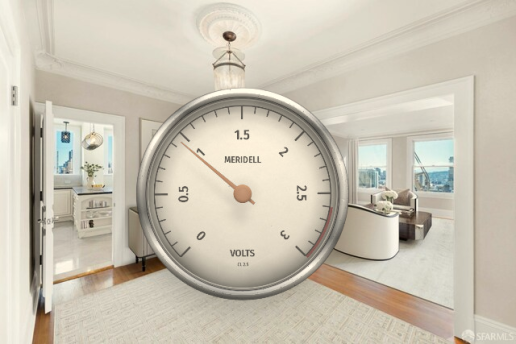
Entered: 0.95 V
